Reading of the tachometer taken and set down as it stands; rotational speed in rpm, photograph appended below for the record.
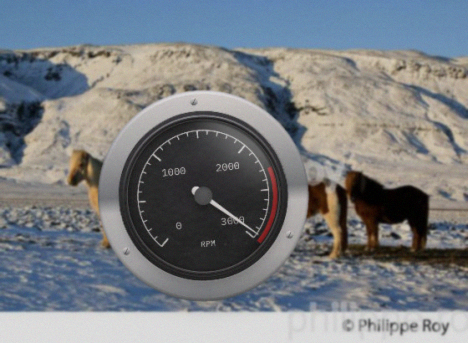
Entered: 2950 rpm
